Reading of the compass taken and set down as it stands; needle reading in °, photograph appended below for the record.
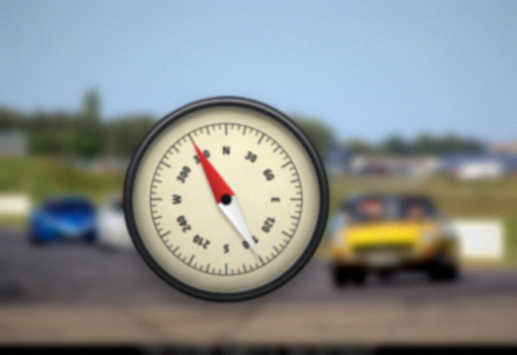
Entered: 330 °
